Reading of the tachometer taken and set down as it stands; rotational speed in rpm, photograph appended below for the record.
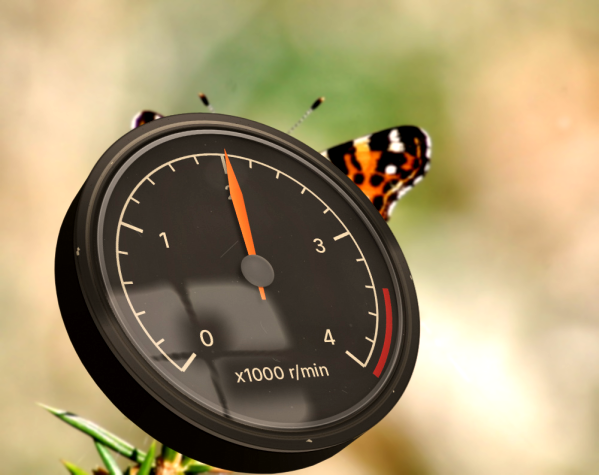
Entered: 2000 rpm
